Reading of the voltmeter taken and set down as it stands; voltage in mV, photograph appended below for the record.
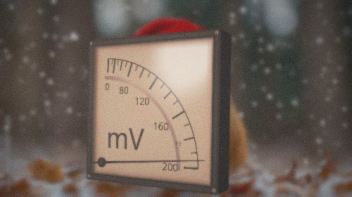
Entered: 195 mV
